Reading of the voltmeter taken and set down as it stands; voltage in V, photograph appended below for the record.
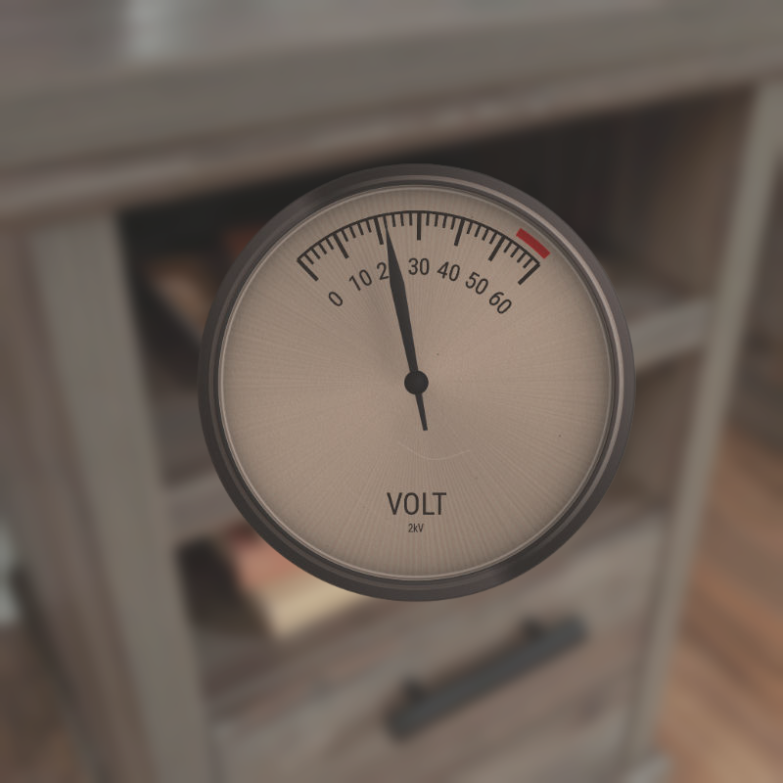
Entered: 22 V
